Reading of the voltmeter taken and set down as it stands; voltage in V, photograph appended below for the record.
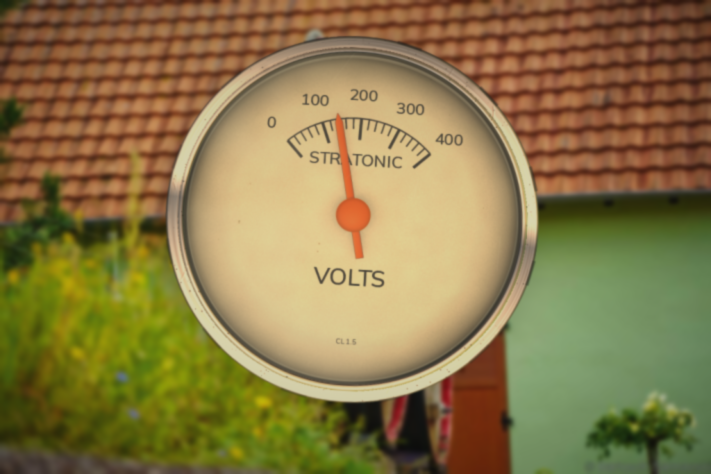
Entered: 140 V
